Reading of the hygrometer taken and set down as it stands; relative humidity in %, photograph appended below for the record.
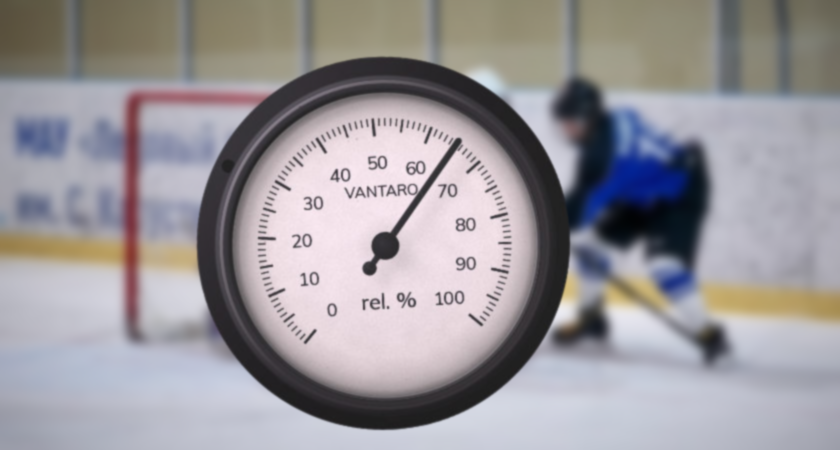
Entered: 65 %
